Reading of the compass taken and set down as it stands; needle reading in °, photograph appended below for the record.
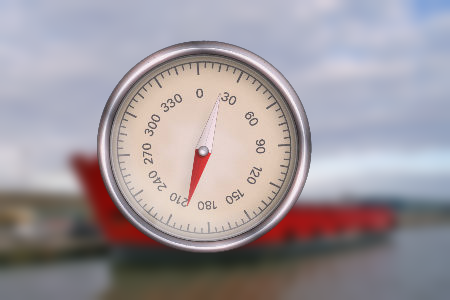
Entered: 200 °
